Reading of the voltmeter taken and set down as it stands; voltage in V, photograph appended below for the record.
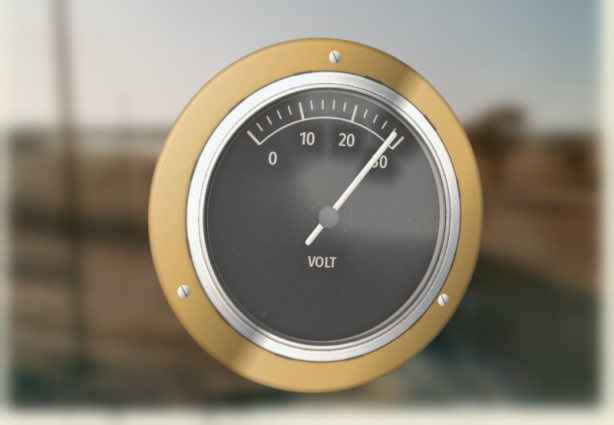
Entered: 28 V
